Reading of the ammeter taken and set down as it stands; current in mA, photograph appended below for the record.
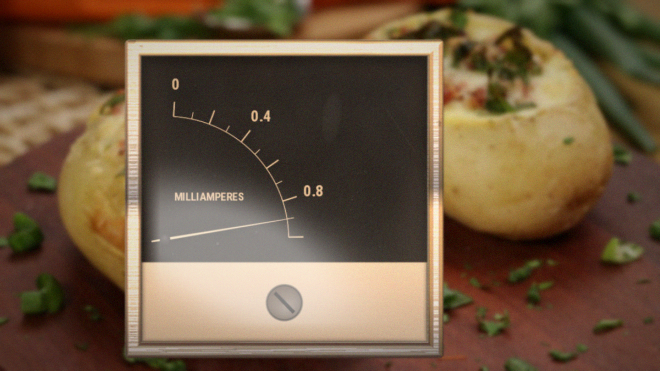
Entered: 0.9 mA
